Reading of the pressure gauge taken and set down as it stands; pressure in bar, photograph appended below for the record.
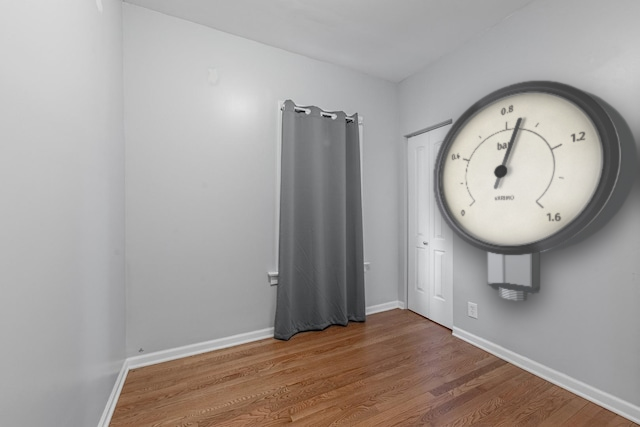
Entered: 0.9 bar
